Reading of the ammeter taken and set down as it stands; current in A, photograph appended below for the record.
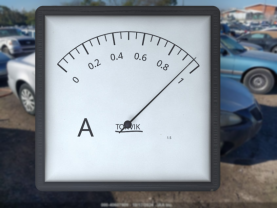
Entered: 0.95 A
